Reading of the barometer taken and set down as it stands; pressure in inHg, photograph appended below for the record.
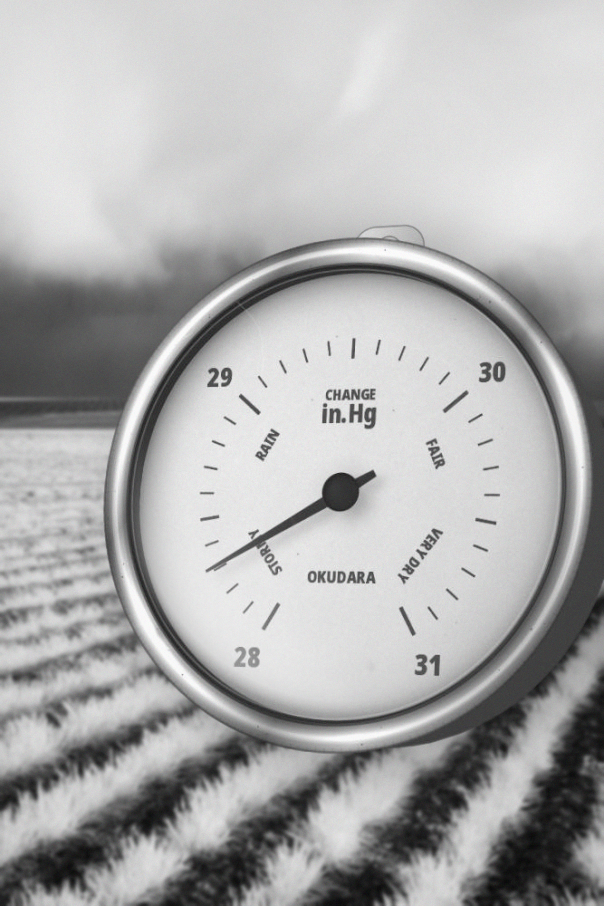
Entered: 28.3 inHg
